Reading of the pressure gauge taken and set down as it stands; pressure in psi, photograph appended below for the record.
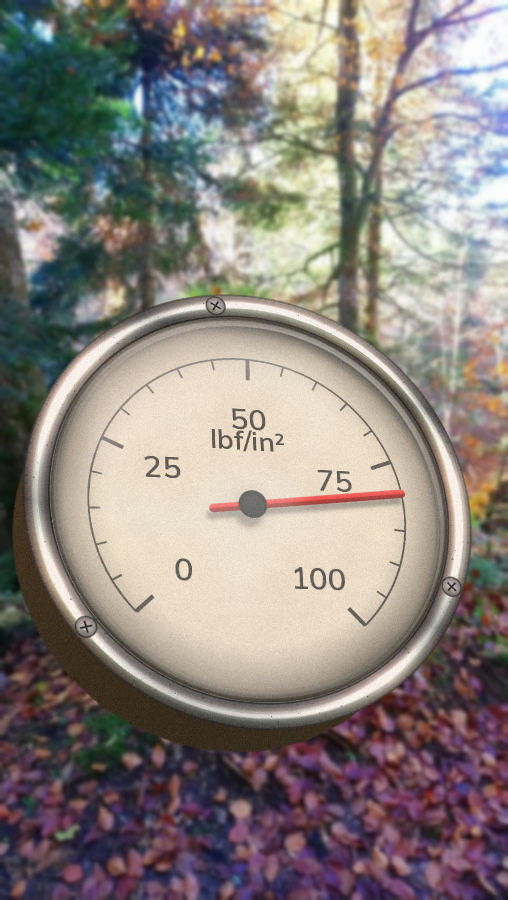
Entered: 80 psi
